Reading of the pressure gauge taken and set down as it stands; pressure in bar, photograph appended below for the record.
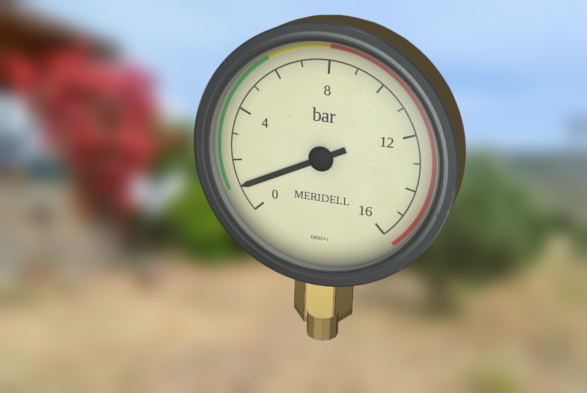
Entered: 1 bar
